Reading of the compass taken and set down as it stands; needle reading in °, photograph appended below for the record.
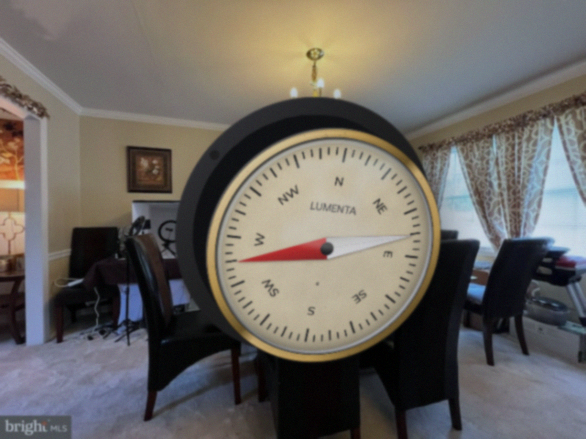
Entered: 255 °
